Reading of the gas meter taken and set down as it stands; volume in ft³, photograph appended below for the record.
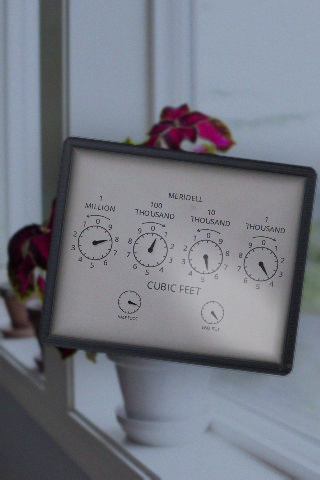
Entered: 805400 ft³
